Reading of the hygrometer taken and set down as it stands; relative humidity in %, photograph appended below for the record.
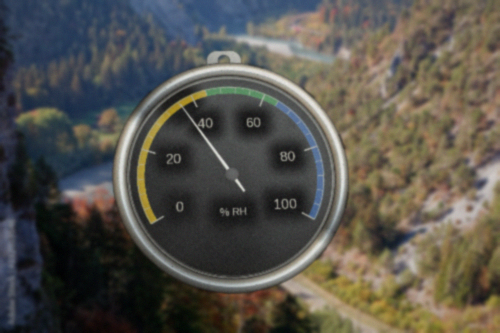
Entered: 36 %
